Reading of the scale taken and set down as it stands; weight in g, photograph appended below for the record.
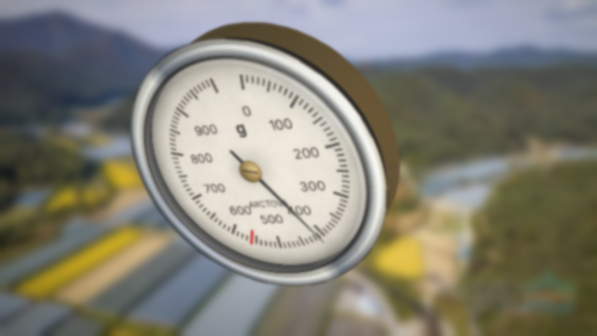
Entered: 400 g
